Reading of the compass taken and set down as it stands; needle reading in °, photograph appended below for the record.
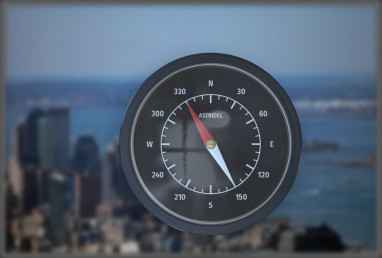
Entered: 330 °
